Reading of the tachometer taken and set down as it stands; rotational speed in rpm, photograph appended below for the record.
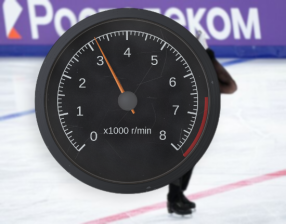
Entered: 3200 rpm
